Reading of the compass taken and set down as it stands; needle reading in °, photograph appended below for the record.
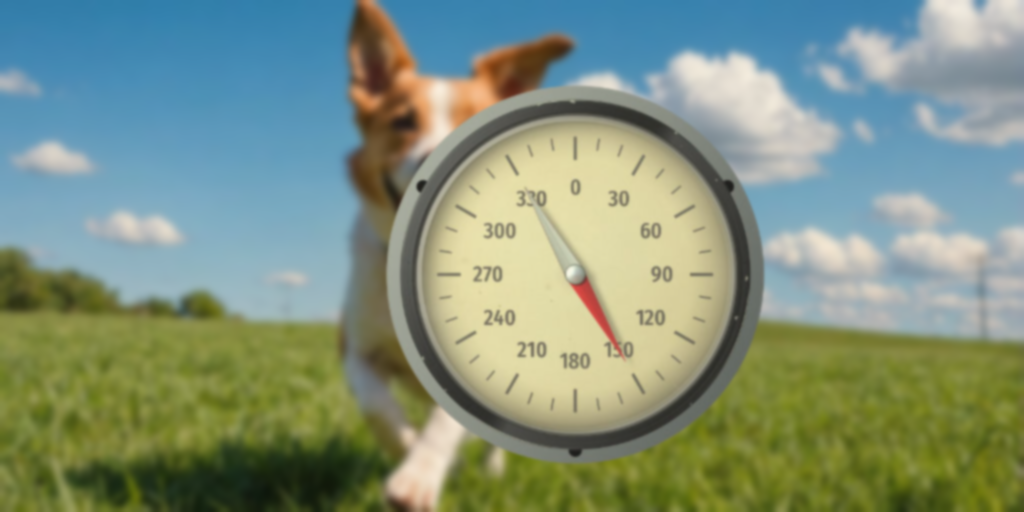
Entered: 150 °
